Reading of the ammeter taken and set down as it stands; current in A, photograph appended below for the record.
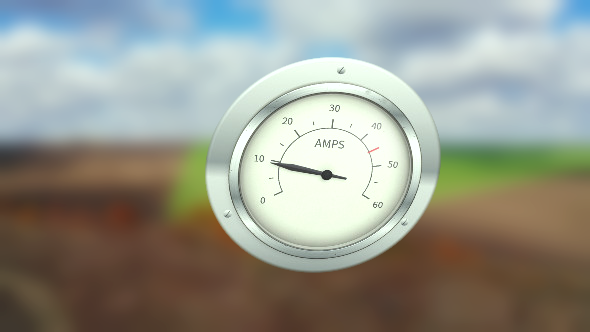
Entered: 10 A
